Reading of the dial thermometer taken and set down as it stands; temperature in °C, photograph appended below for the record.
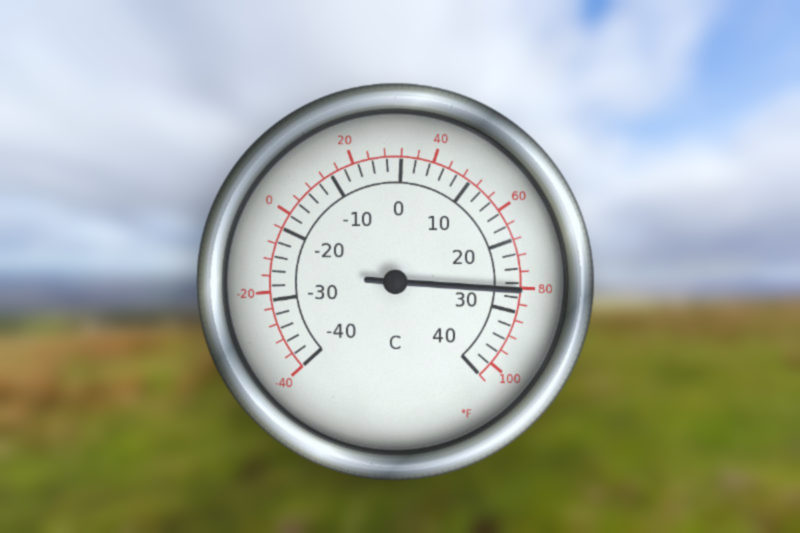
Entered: 27 °C
